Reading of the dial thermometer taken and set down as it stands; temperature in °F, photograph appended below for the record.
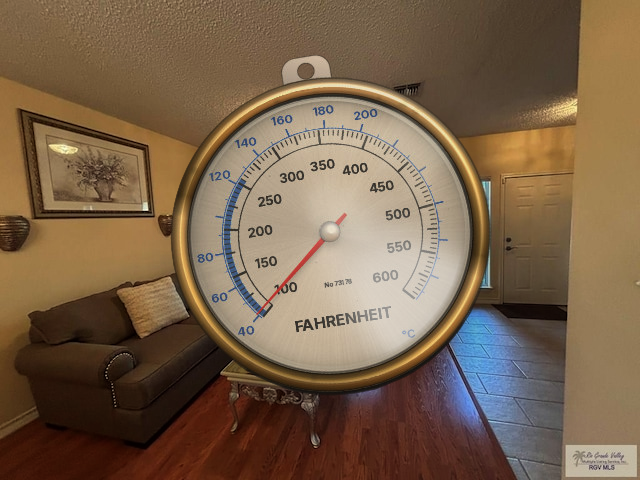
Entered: 105 °F
